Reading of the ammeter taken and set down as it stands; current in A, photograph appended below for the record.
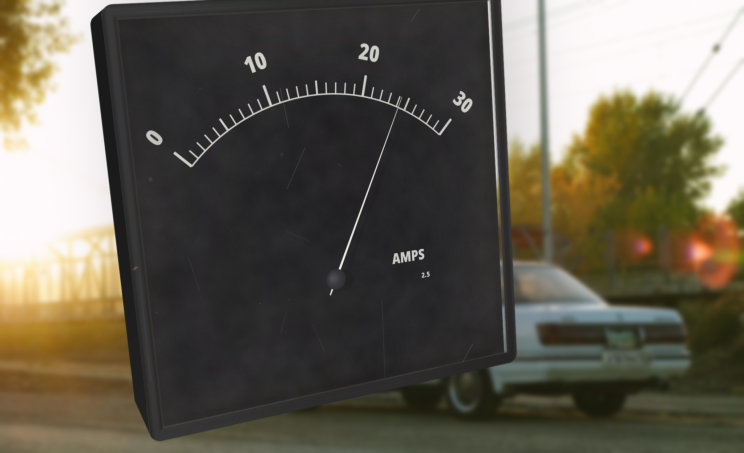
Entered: 24 A
